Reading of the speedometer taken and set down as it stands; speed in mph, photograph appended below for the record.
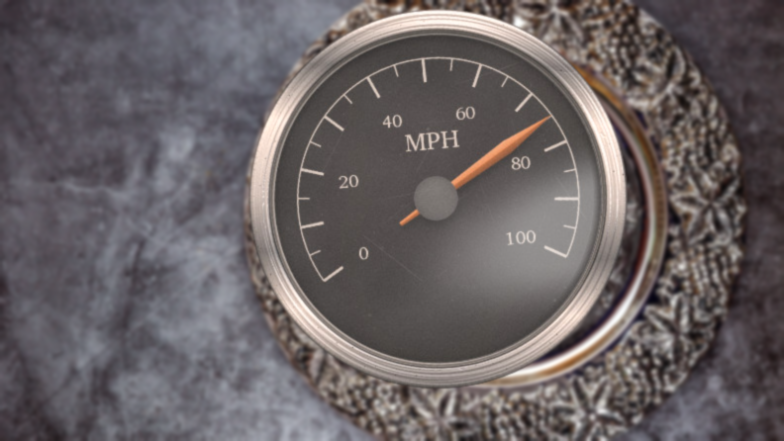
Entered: 75 mph
